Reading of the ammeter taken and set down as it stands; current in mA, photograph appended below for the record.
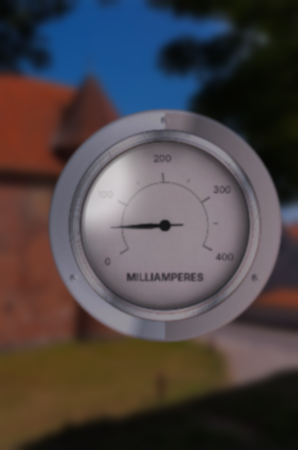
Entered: 50 mA
